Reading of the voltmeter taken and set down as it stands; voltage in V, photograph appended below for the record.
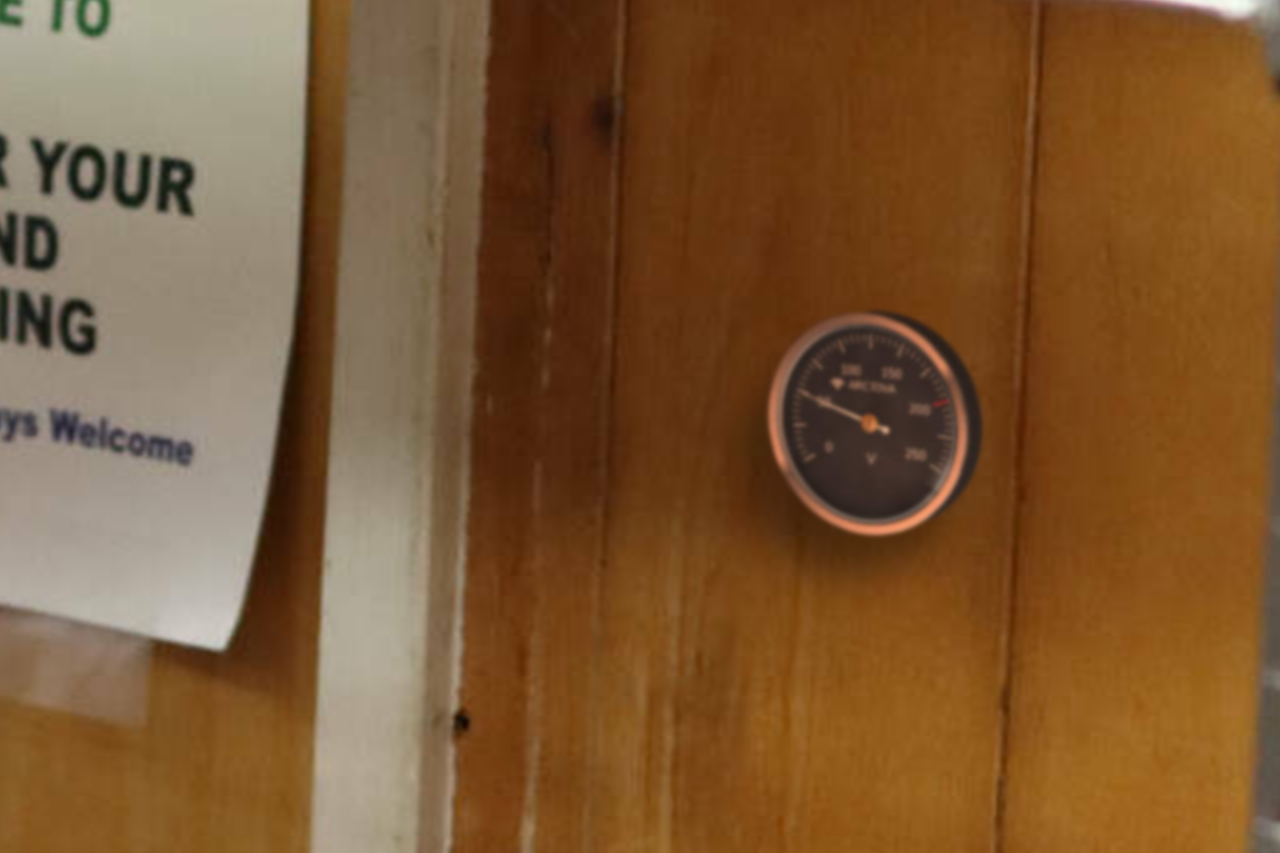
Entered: 50 V
